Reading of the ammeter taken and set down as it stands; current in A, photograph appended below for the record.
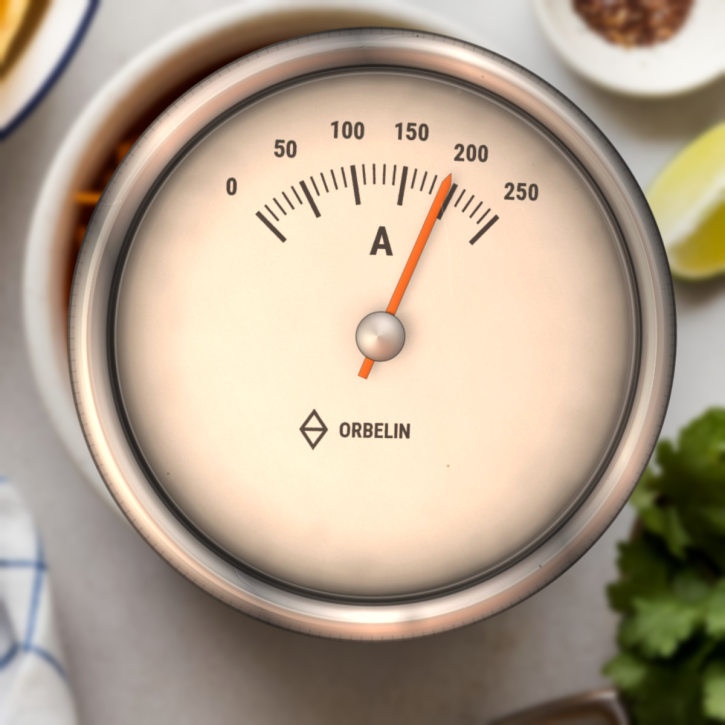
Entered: 190 A
